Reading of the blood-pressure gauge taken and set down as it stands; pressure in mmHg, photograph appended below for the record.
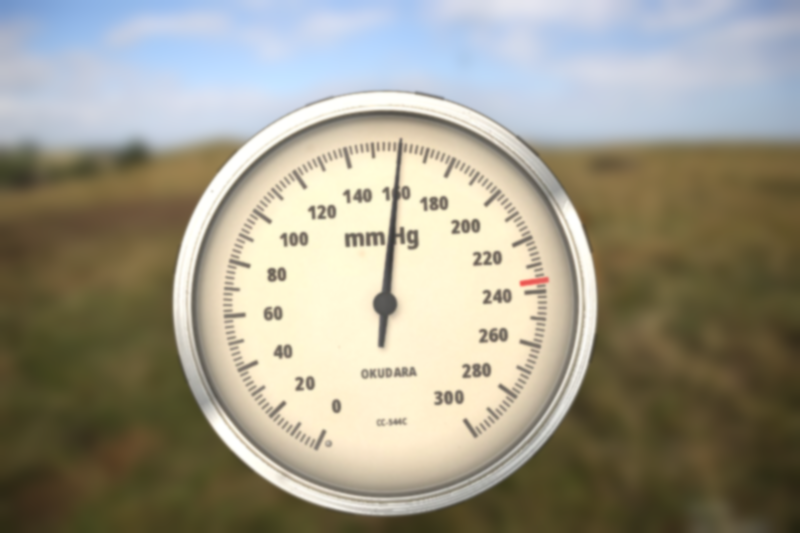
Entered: 160 mmHg
